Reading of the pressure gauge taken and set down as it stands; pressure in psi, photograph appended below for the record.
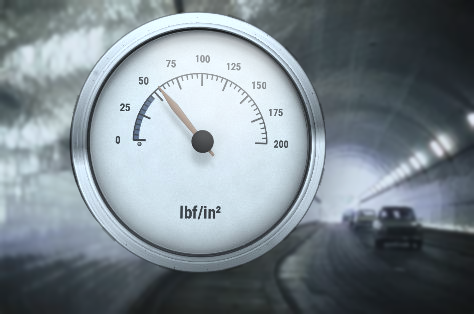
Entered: 55 psi
